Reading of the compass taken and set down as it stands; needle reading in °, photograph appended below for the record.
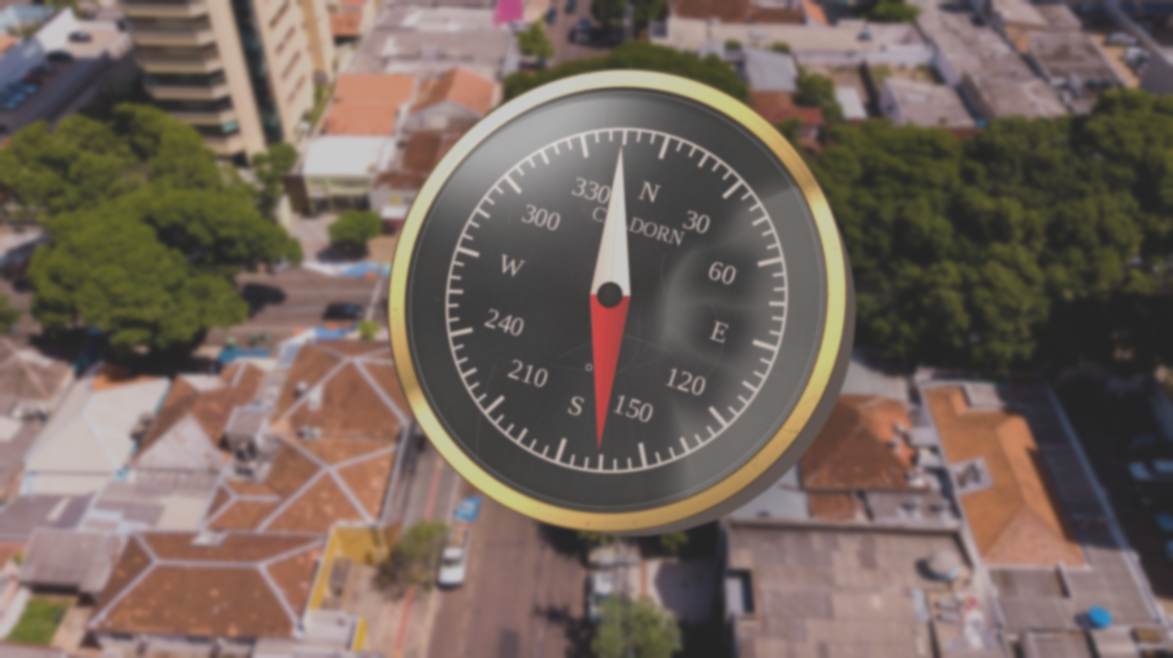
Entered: 165 °
